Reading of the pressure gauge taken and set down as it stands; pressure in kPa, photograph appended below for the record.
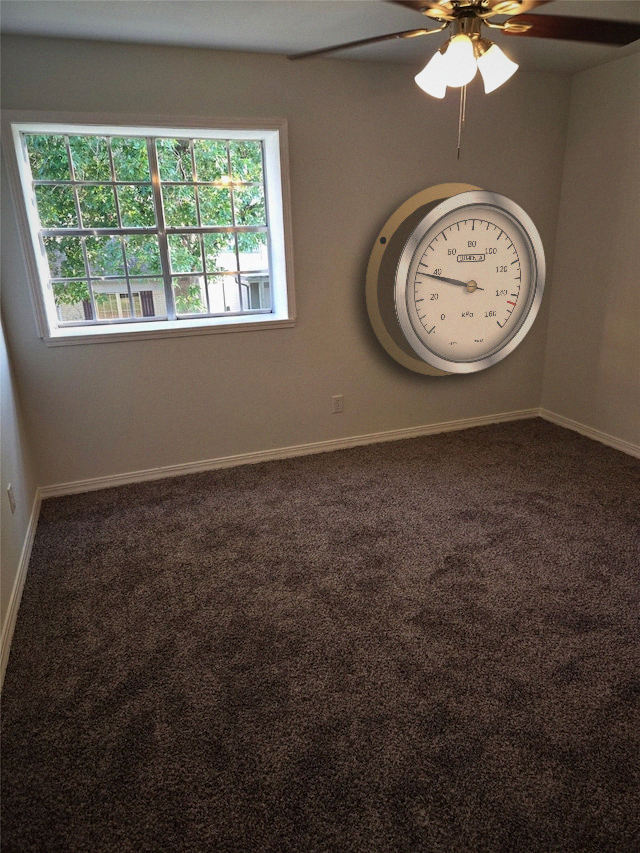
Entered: 35 kPa
